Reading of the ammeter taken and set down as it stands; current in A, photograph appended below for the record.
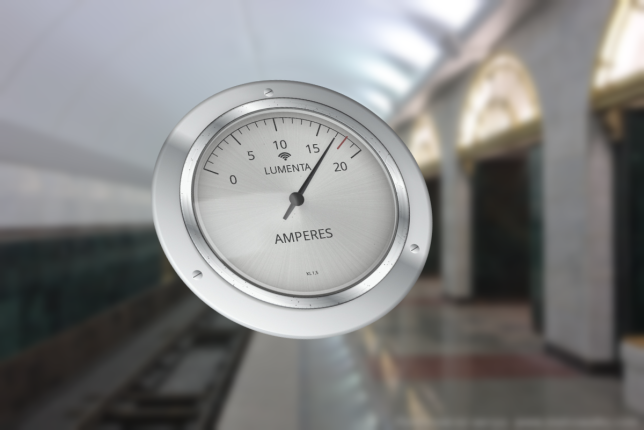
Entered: 17 A
